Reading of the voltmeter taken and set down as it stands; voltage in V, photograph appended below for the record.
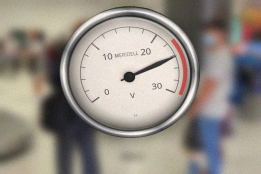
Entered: 24 V
